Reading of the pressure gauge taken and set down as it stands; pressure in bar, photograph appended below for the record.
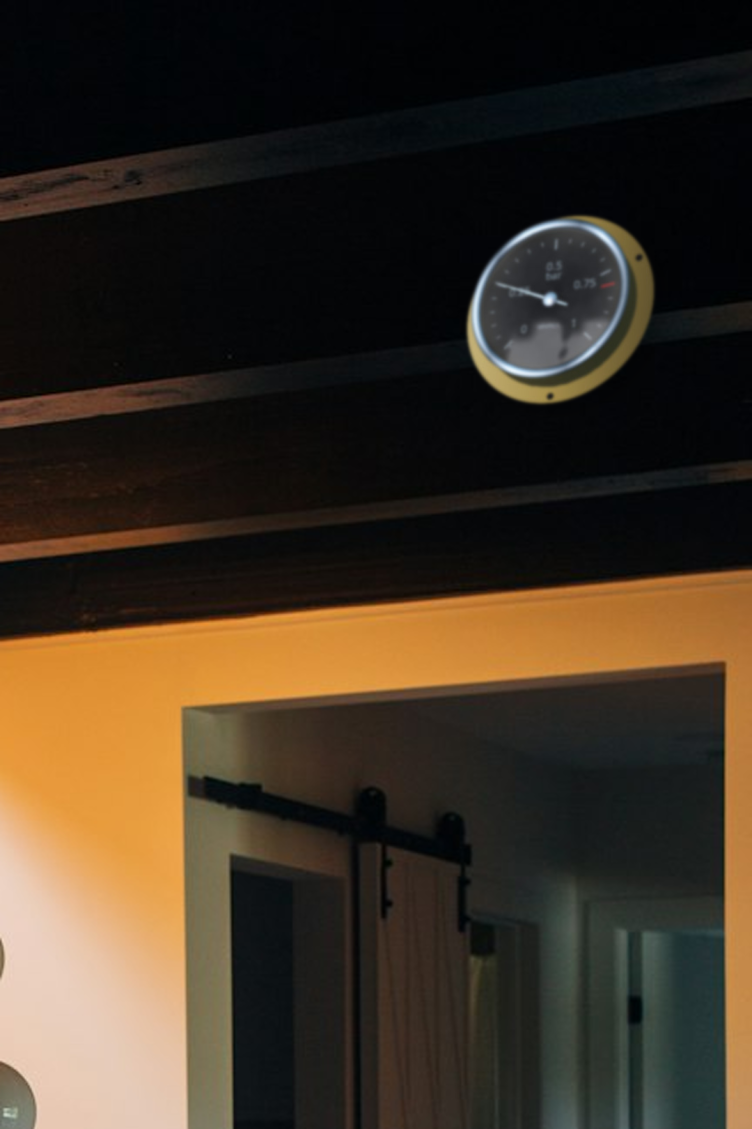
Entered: 0.25 bar
